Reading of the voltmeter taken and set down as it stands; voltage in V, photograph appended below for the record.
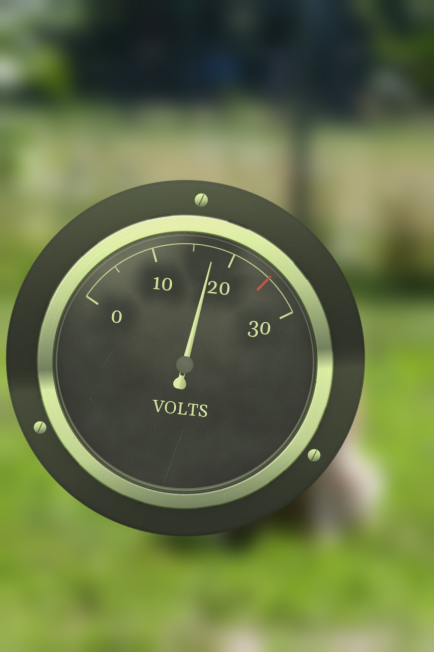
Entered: 17.5 V
